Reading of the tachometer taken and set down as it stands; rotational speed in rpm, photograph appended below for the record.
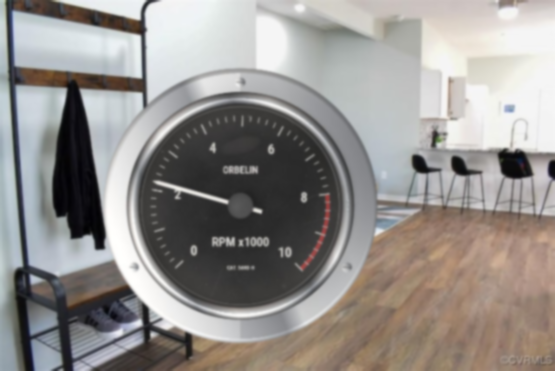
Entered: 2200 rpm
